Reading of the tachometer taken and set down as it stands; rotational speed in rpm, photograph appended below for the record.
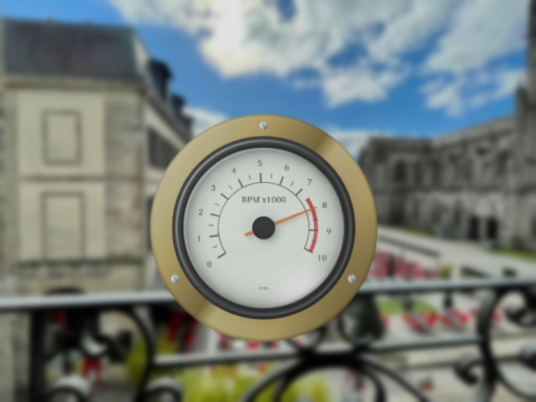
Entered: 8000 rpm
